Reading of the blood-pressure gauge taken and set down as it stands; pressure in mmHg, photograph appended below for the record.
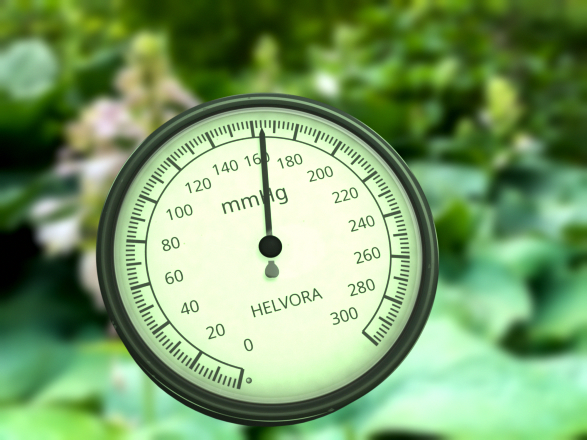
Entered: 164 mmHg
